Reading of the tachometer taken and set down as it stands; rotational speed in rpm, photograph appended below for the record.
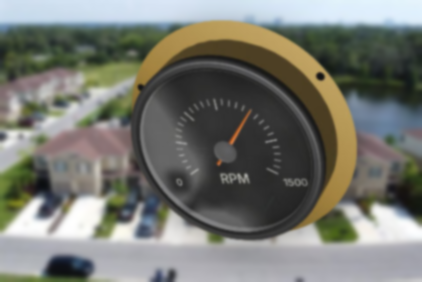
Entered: 1000 rpm
